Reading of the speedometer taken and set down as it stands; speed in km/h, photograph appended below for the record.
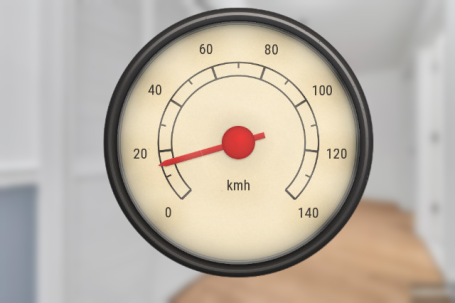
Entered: 15 km/h
